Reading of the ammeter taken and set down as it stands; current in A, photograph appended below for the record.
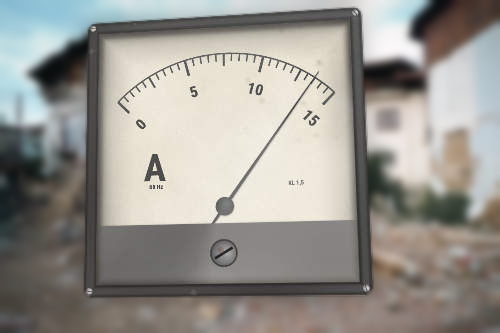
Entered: 13.5 A
